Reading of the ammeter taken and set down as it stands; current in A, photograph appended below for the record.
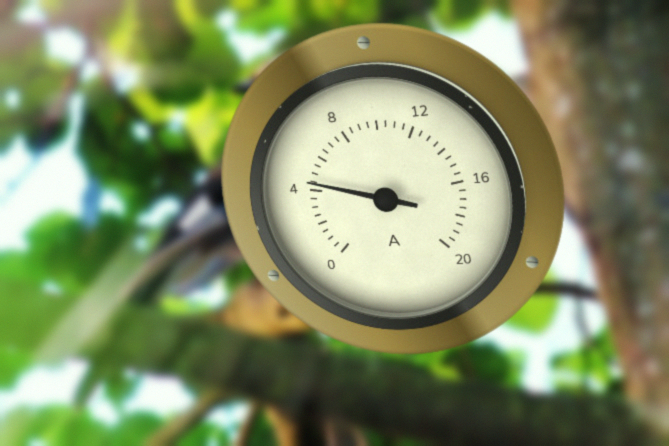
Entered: 4.5 A
